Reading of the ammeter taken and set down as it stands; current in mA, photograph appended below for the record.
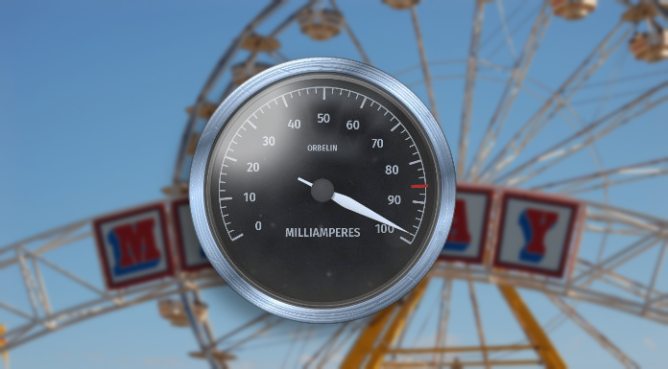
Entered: 98 mA
